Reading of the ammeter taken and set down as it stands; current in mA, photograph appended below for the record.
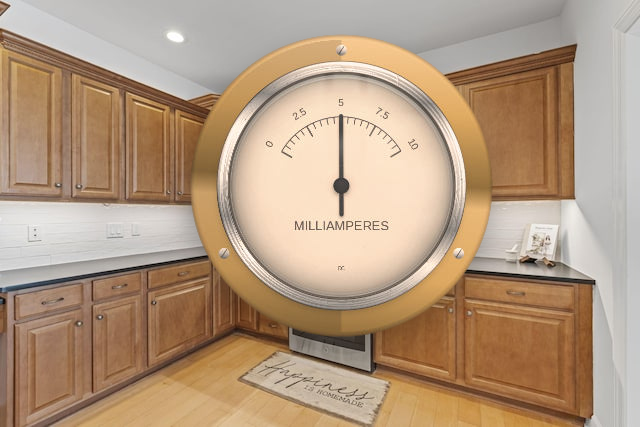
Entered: 5 mA
